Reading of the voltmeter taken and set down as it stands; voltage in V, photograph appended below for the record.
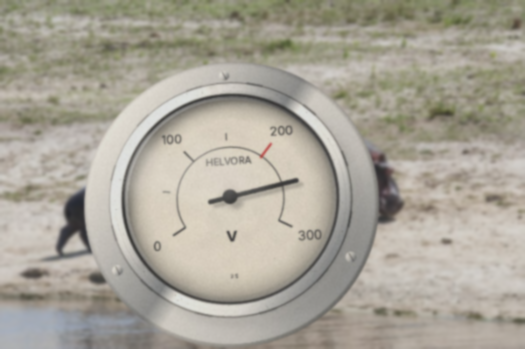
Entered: 250 V
